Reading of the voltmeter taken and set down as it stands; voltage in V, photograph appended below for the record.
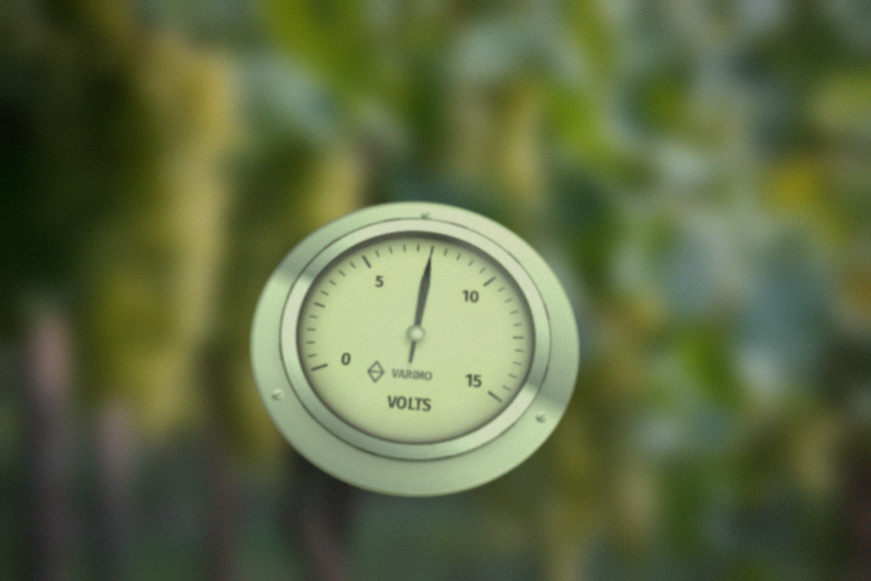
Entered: 7.5 V
